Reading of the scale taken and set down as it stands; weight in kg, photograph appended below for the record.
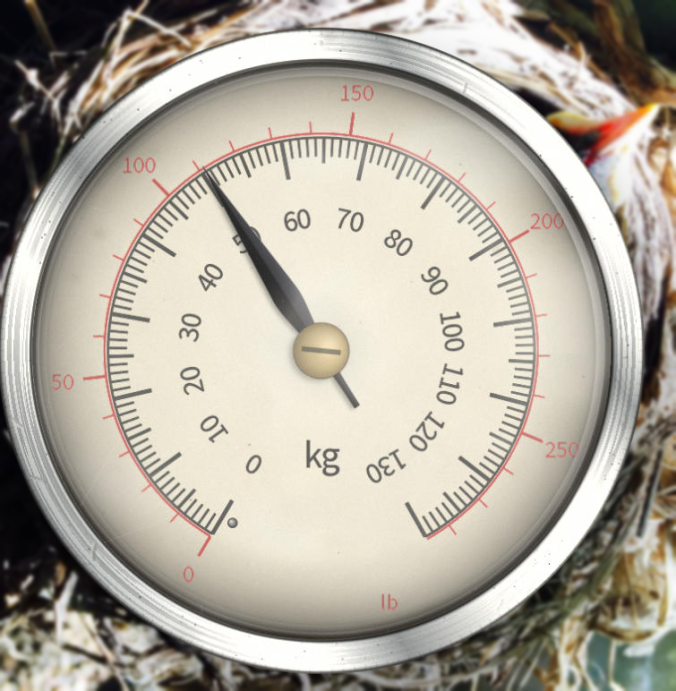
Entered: 50.5 kg
